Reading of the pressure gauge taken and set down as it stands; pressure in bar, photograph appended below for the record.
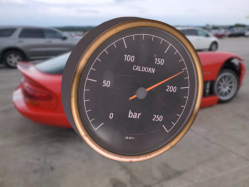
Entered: 180 bar
